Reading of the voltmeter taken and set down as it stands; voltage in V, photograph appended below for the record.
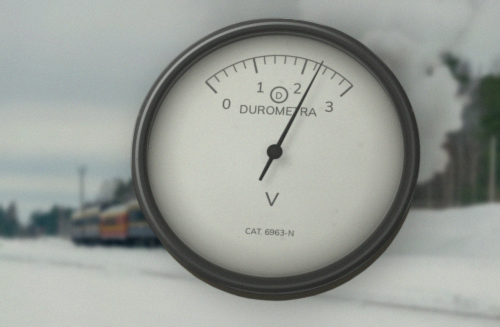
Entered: 2.3 V
